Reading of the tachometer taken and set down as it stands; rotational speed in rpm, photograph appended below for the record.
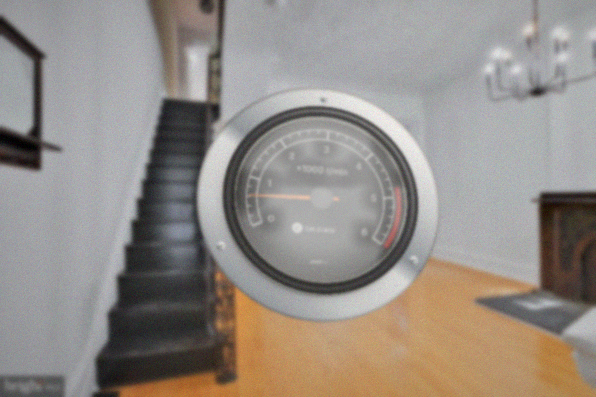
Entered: 600 rpm
